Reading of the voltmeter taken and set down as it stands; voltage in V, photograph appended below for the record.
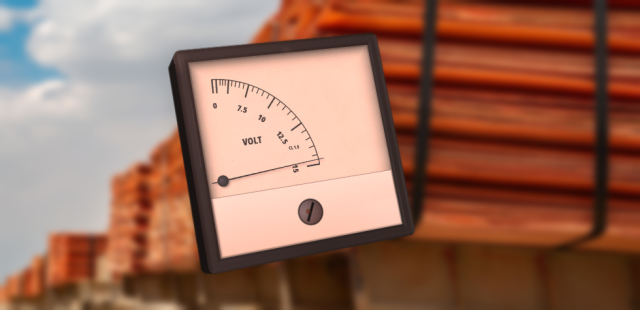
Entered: 14.75 V
